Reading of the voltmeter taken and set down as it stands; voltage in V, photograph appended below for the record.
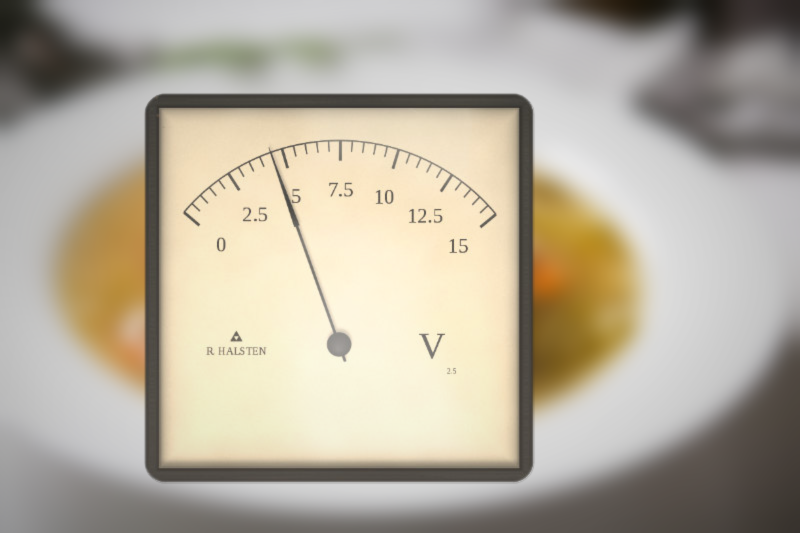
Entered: 4.5 V
